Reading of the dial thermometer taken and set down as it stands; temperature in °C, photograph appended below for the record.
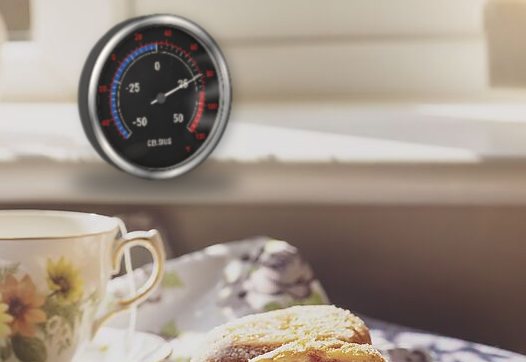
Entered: 25 °C
